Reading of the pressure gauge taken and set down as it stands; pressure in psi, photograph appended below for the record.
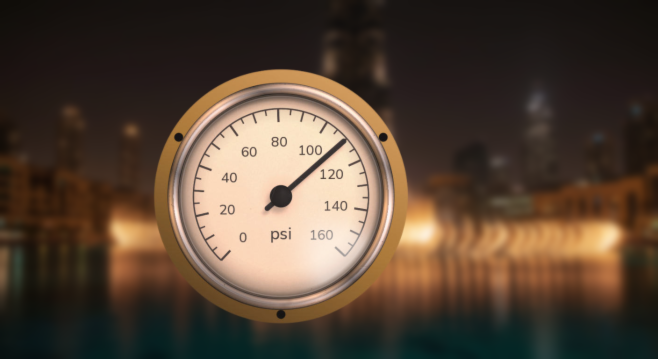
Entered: 110 psi
